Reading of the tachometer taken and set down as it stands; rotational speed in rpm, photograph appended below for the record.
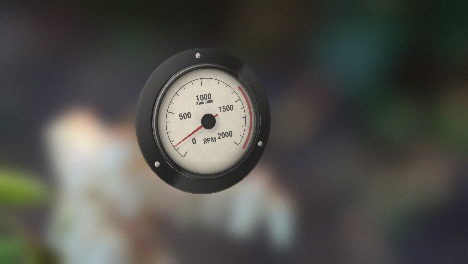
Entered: 150 rpm
